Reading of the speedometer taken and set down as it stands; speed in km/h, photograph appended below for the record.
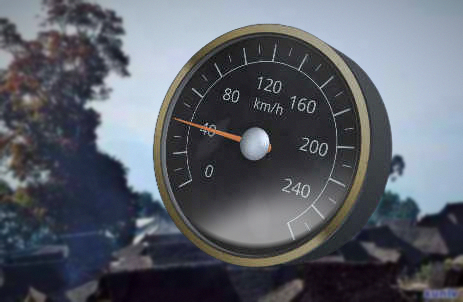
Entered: 40 km/h
